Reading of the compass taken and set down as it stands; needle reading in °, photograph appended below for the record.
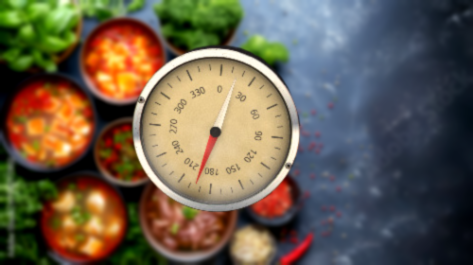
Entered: 195 °
